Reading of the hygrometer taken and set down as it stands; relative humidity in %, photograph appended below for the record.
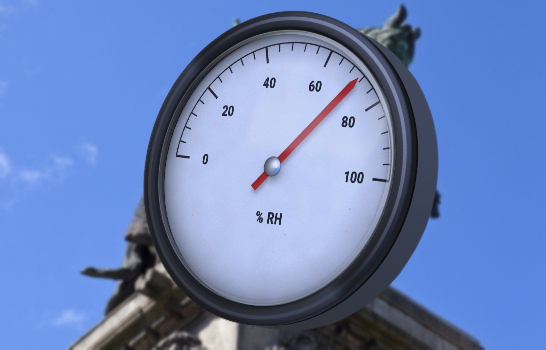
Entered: 72 %
